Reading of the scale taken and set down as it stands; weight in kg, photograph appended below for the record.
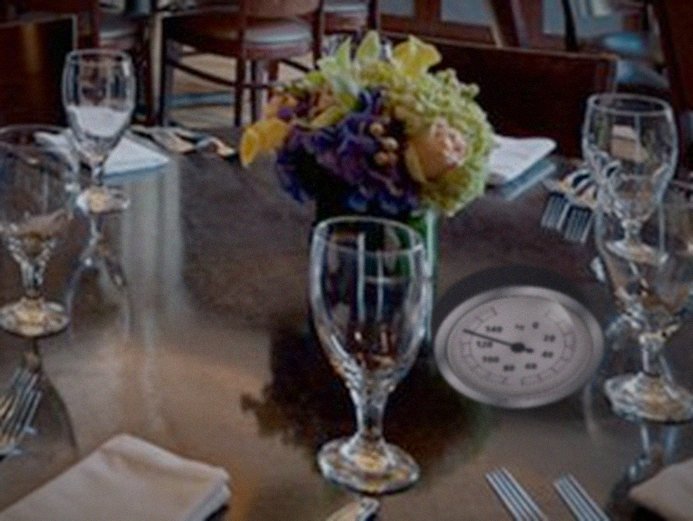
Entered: 130 kg
